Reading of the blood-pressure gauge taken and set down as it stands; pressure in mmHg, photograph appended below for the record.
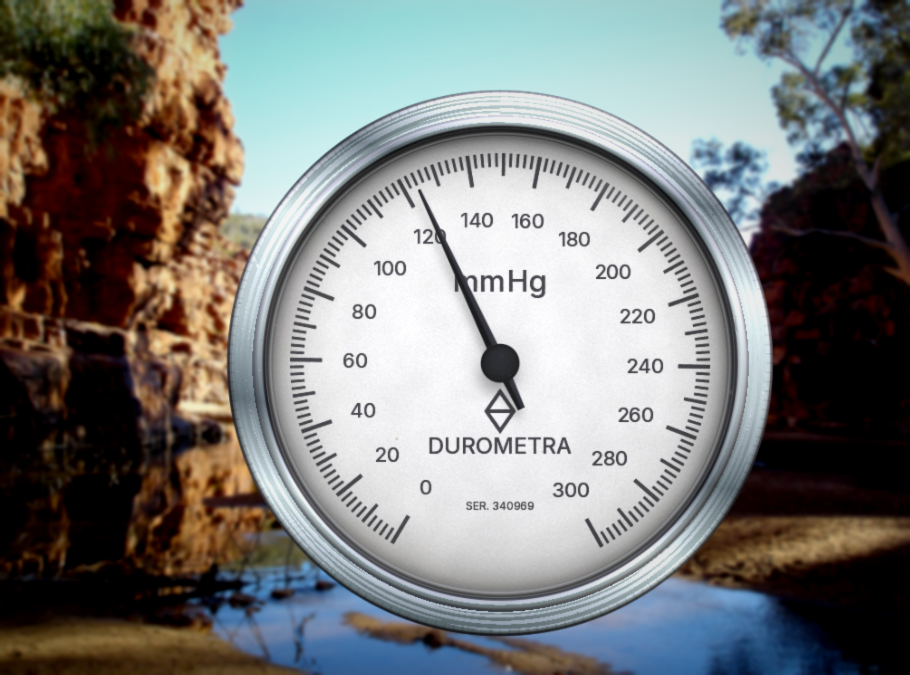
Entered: 124 mmHg
